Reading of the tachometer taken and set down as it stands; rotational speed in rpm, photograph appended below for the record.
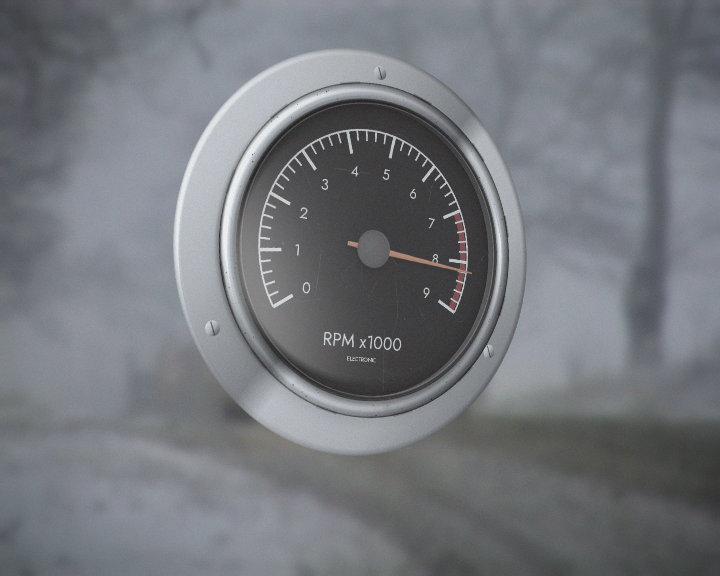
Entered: 8200 rpm
